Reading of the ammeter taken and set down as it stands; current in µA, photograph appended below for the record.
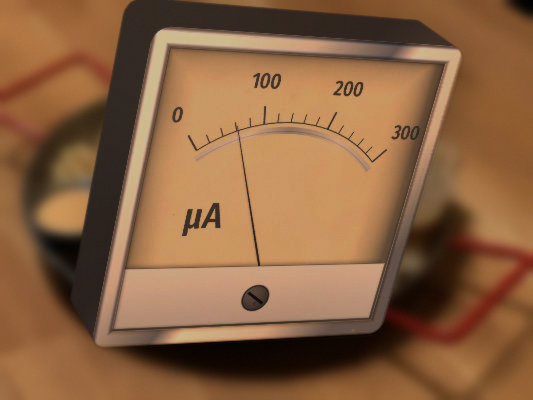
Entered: 60 µA
